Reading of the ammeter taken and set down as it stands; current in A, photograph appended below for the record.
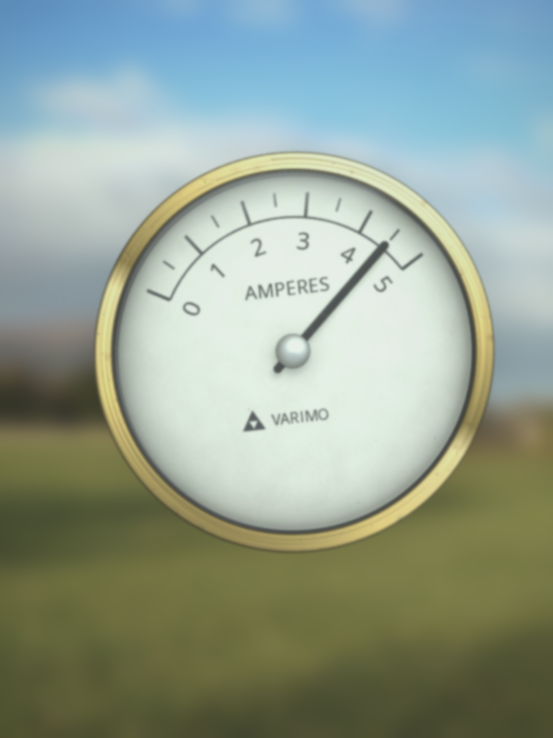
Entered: 4.5 A
